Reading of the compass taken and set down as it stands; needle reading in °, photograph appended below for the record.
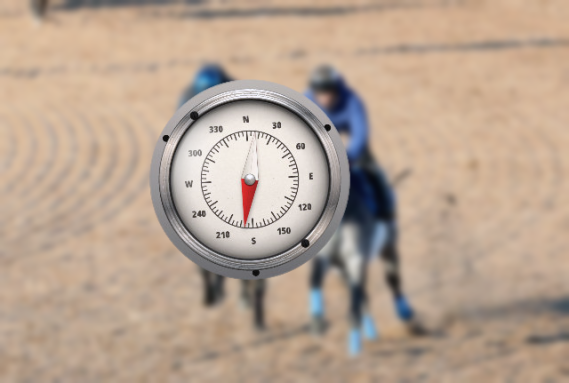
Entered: 190 °
